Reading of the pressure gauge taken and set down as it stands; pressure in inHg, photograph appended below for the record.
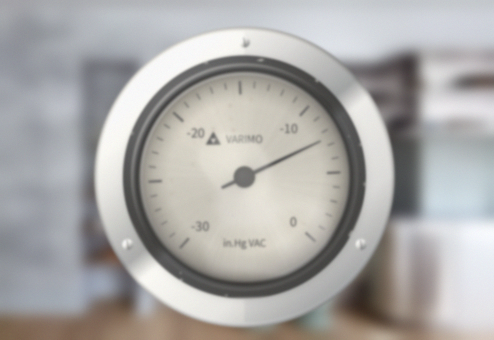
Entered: -7.5 inHg
